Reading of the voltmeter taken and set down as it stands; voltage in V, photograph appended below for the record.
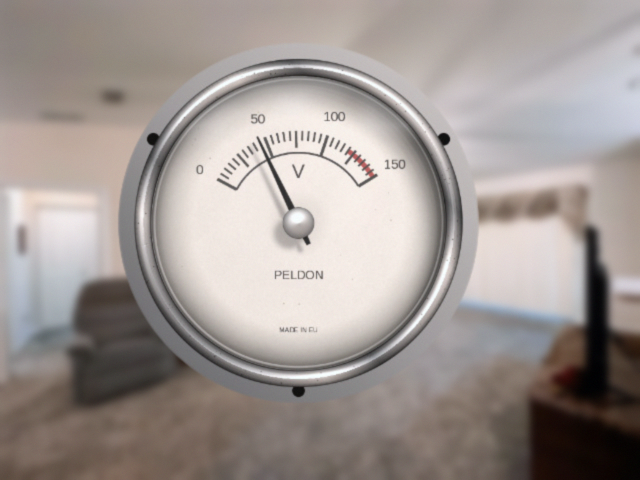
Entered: 45 V
